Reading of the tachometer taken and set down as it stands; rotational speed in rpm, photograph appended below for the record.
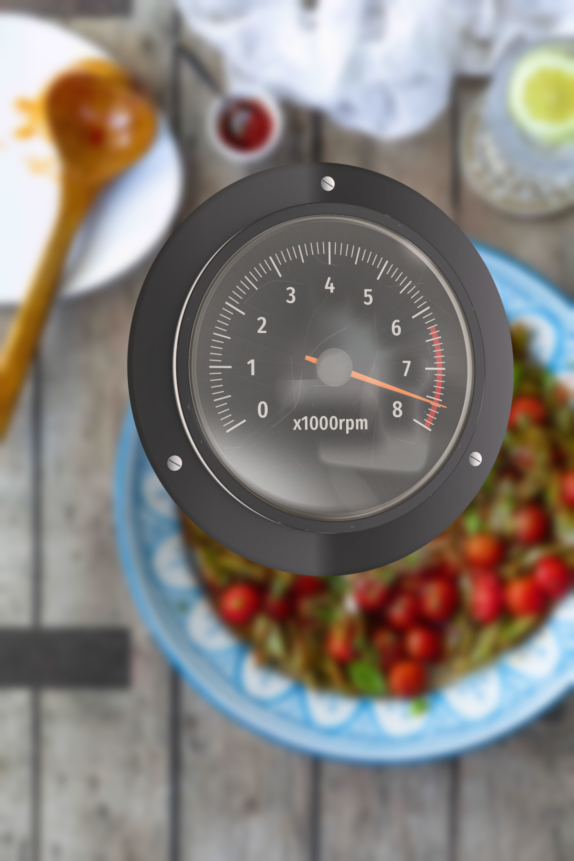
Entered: 7600 rpm
